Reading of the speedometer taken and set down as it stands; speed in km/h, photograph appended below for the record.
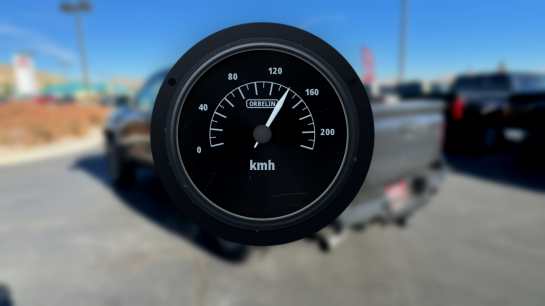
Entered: 140 km/h
